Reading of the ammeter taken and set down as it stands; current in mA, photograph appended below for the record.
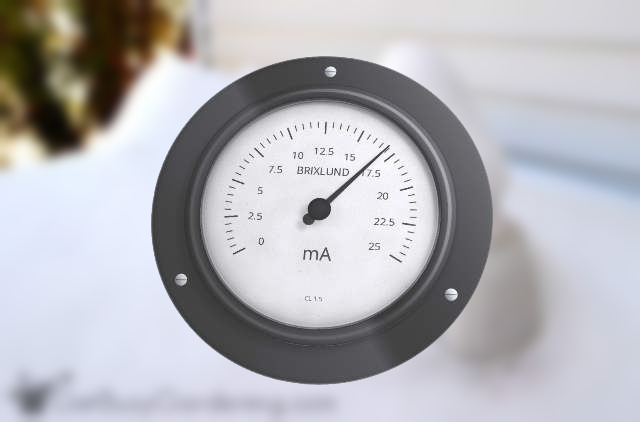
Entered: 17 mA
